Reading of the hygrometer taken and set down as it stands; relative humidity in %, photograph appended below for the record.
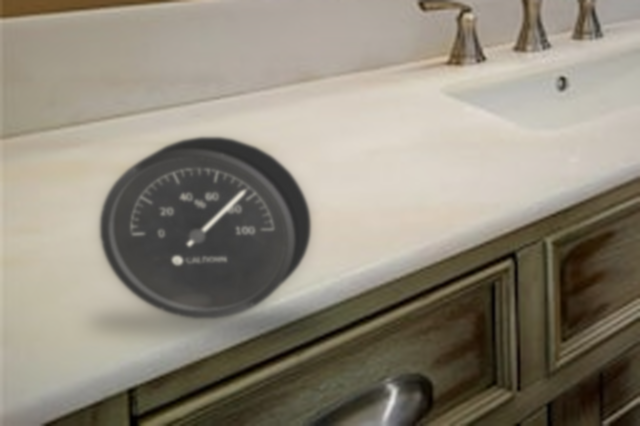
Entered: 76 %
